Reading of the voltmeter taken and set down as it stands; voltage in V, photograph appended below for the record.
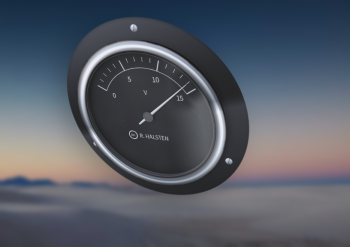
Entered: 14 V
